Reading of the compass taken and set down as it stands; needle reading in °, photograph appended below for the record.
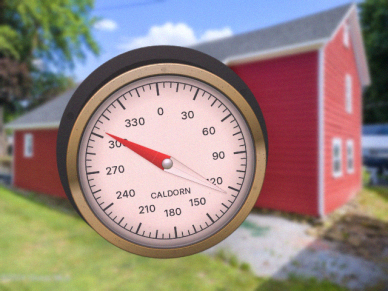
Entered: 305 °
